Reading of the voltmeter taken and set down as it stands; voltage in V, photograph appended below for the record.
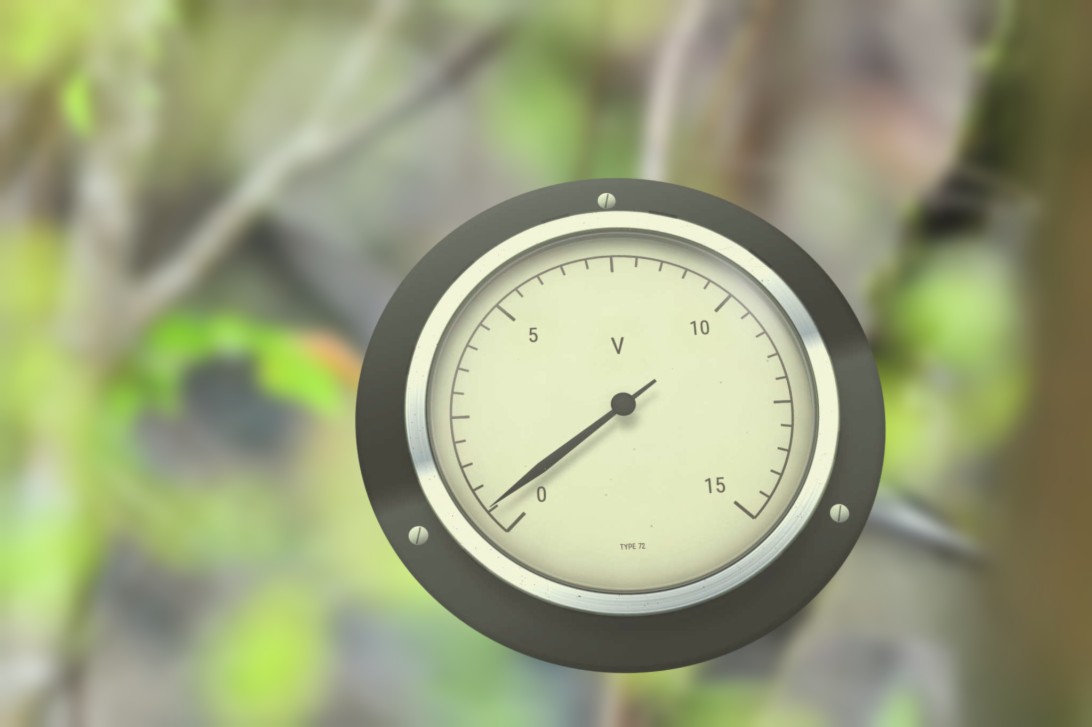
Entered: 0.5 V
